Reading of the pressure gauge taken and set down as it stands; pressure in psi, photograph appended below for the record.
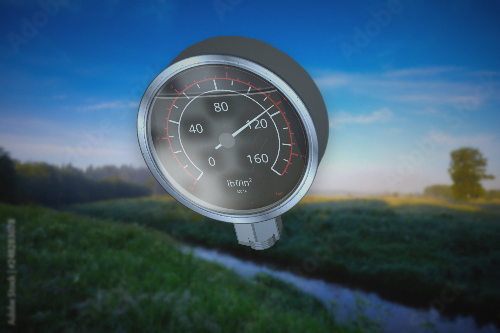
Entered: 115 psi
